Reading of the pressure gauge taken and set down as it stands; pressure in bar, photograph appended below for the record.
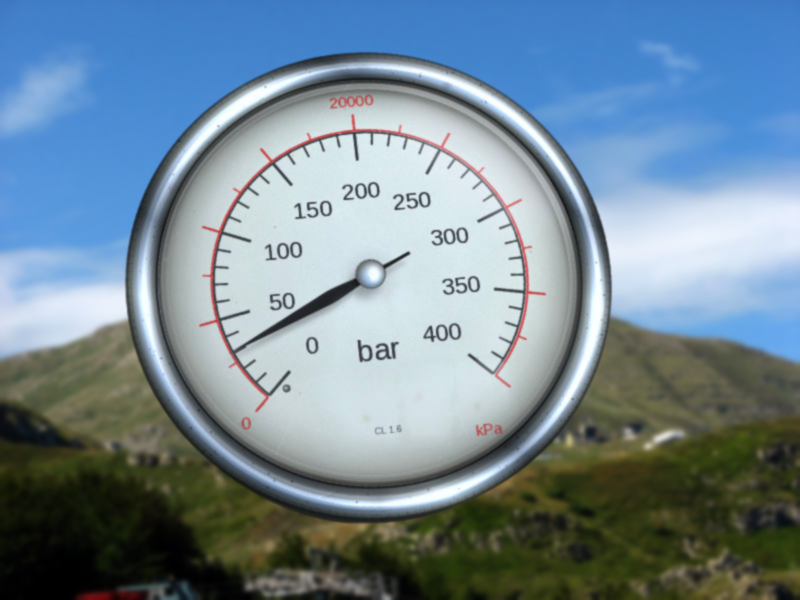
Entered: 30 bar
